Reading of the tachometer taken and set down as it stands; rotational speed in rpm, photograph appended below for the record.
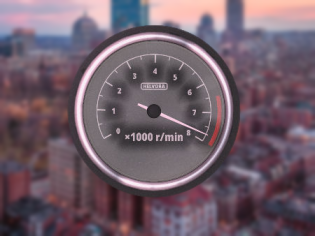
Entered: 7750 rpm
